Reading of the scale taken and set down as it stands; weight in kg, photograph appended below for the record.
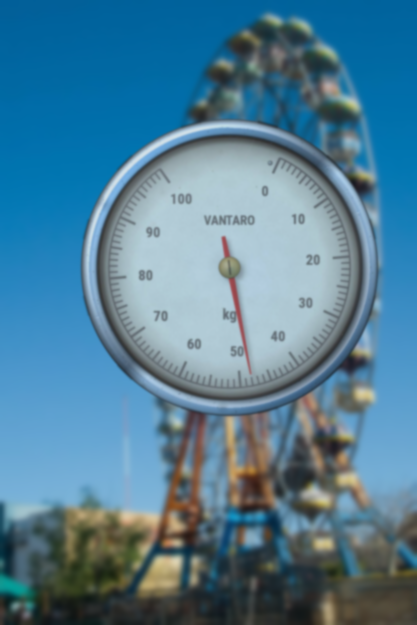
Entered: 48 kg
